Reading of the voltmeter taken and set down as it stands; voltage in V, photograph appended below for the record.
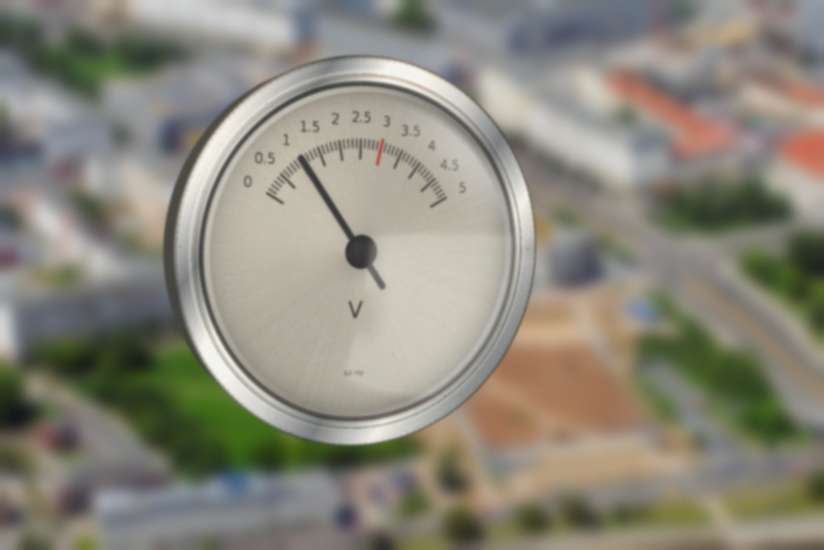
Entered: 1 V
